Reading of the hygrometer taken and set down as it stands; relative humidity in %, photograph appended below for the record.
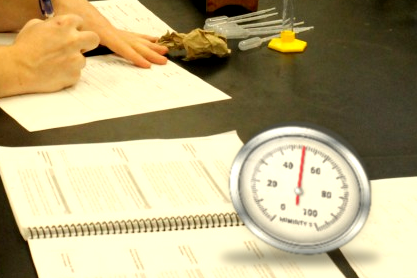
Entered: 50 %
